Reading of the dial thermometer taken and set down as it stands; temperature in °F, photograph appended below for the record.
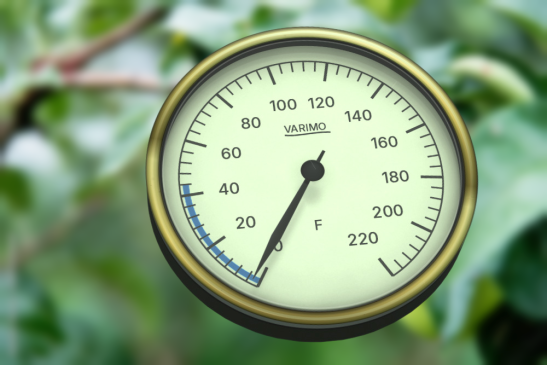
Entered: 2 °F
